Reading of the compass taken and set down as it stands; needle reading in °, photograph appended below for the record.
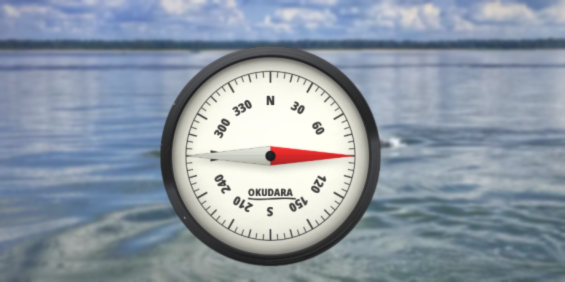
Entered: 90 °
